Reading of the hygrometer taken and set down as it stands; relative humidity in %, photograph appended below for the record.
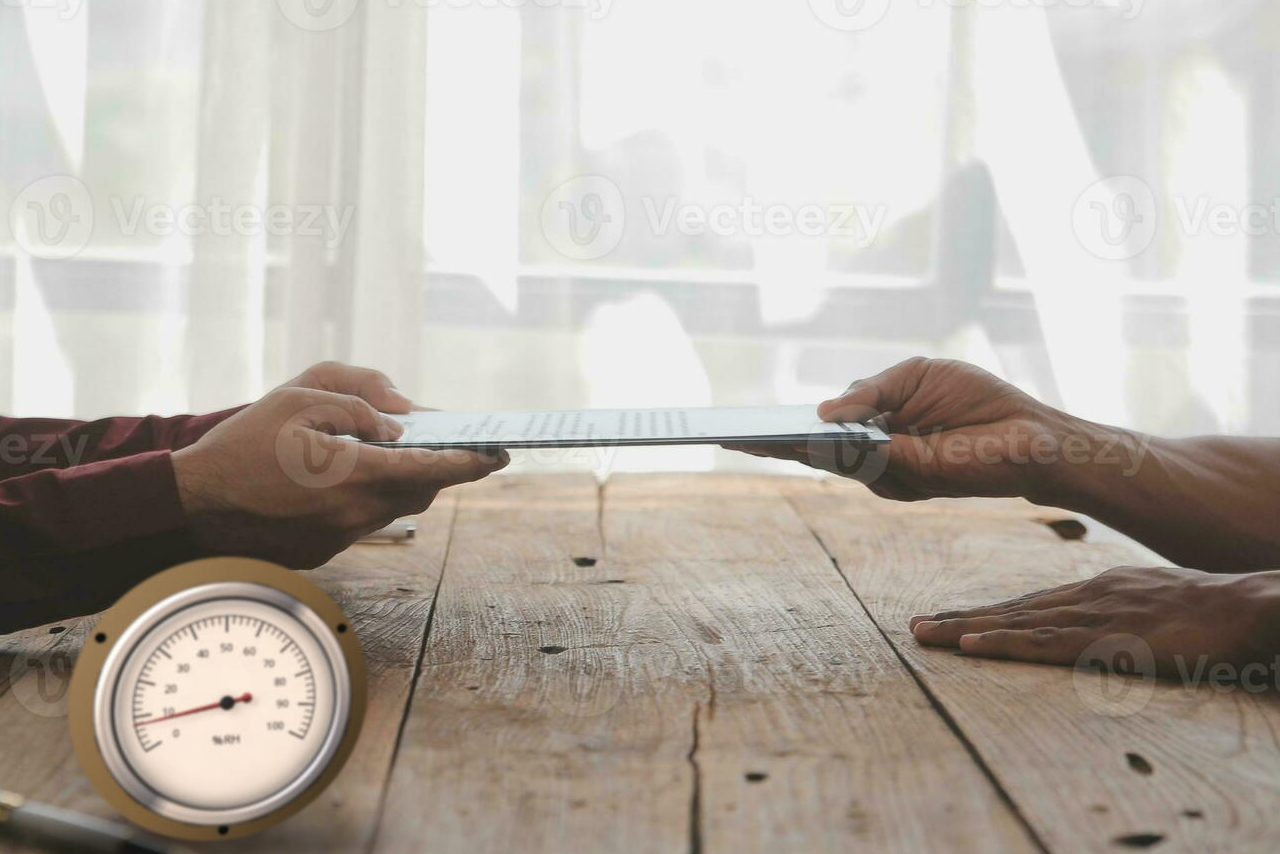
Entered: 8 %
